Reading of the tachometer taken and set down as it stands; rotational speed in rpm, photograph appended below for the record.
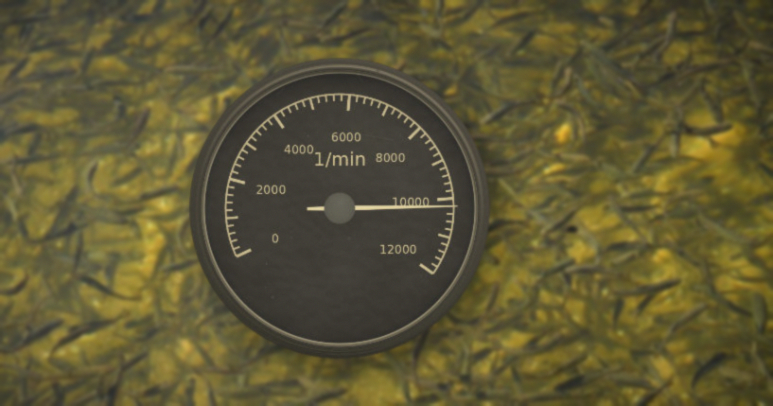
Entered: 10200 rpm
